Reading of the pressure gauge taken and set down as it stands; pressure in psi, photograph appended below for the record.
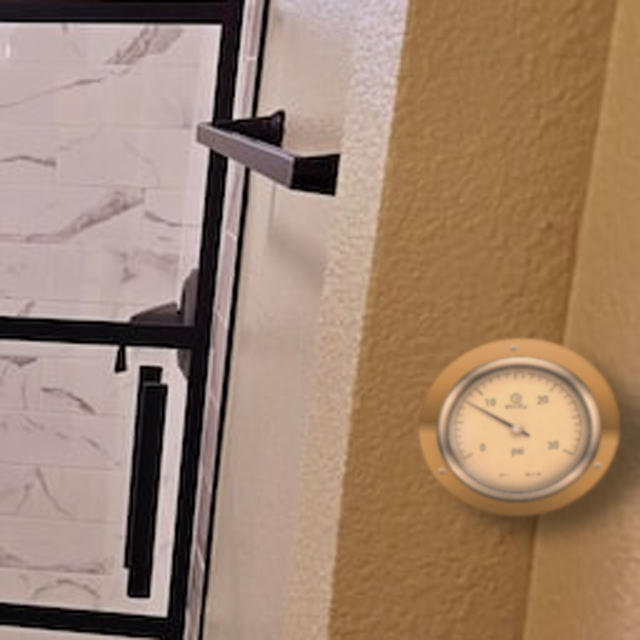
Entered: 8 psi
